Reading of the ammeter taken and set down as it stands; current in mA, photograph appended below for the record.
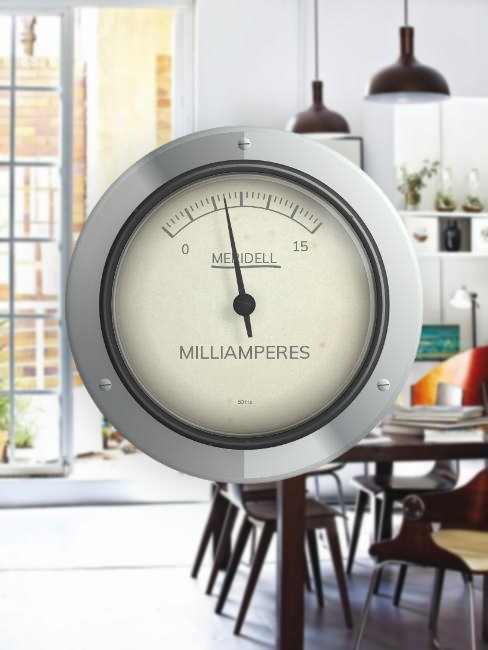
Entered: 6 mA
